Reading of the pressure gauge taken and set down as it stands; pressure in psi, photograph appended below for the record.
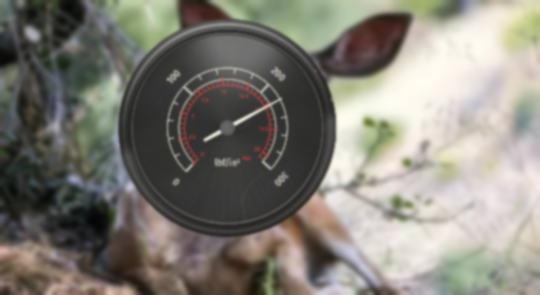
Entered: 220 psi
